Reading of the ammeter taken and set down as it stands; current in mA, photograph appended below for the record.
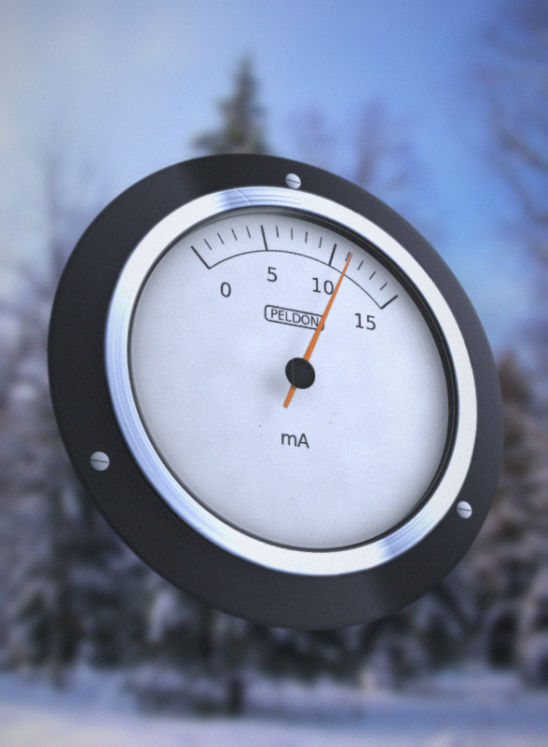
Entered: 11 mA
